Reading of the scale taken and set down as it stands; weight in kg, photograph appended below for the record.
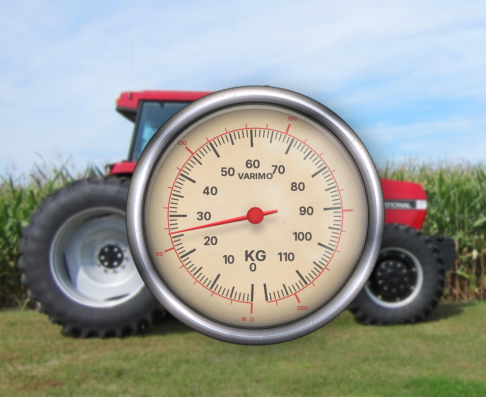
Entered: 26 kg
